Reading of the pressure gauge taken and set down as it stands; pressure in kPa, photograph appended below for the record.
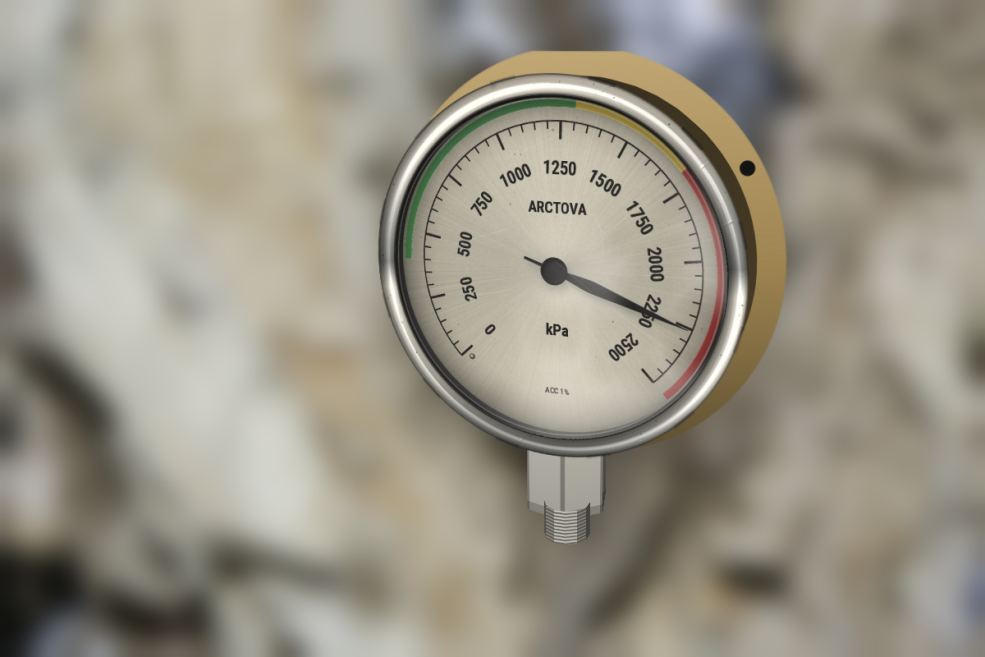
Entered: 2250 kPa
